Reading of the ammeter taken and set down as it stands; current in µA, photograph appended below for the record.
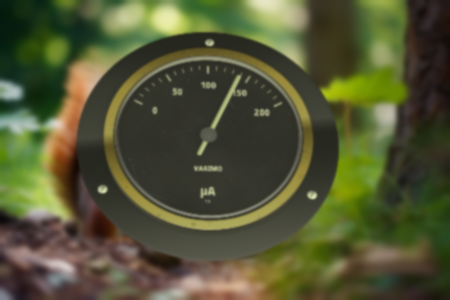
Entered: 140 µA
